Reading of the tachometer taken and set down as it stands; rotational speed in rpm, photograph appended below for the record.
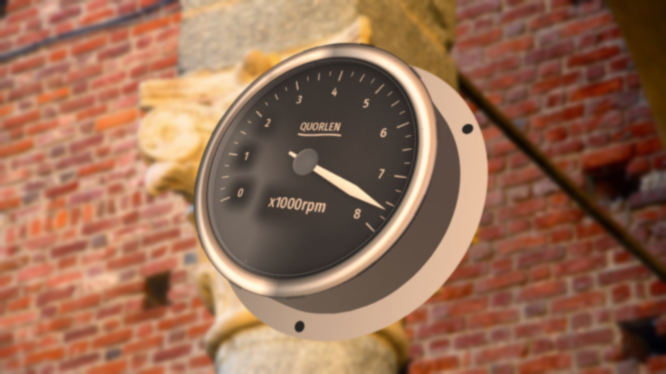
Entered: 7625 rpm
